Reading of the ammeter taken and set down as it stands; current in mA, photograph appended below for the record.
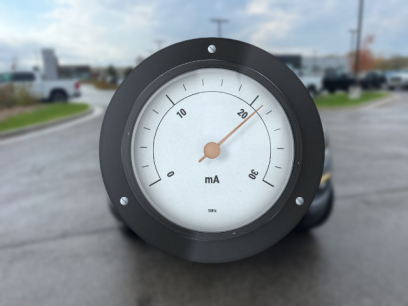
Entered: 21 mA
